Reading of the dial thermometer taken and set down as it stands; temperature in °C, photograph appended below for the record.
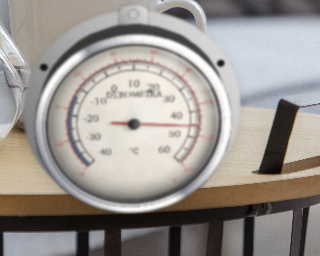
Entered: 45 °C
